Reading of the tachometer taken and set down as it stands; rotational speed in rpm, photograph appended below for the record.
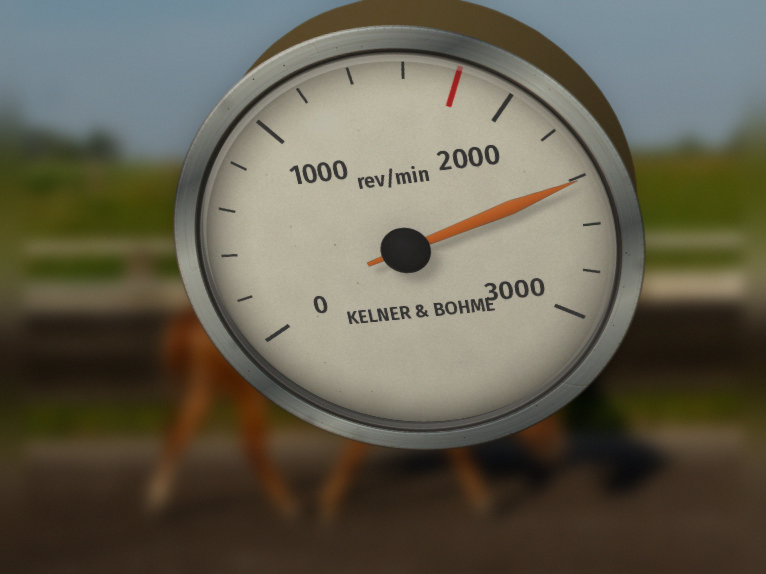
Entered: 2400 rpm
